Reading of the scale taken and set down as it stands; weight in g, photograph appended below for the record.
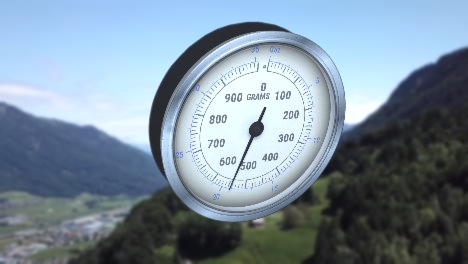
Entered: 550 g
